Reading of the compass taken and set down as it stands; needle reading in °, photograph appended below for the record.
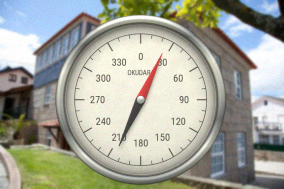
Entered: 25 °
